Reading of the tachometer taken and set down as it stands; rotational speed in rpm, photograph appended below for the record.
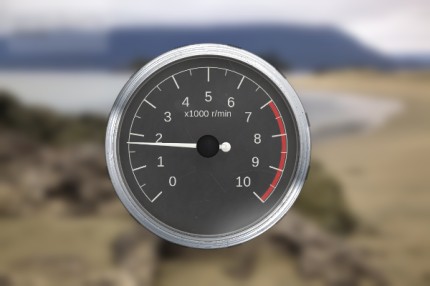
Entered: 1750 rpm
